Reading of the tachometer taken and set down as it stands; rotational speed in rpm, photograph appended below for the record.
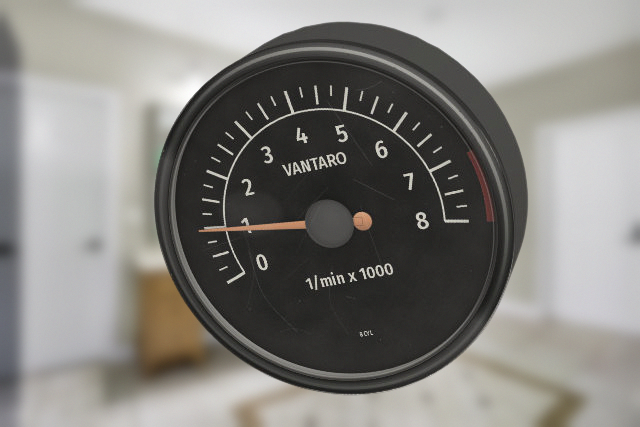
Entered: 1000 rpm
